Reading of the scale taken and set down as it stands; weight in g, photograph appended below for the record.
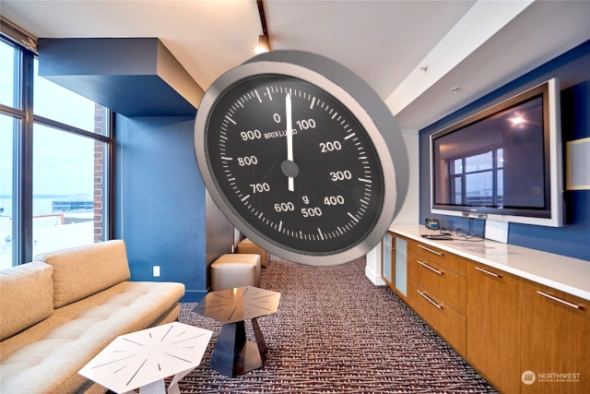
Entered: 50 g
